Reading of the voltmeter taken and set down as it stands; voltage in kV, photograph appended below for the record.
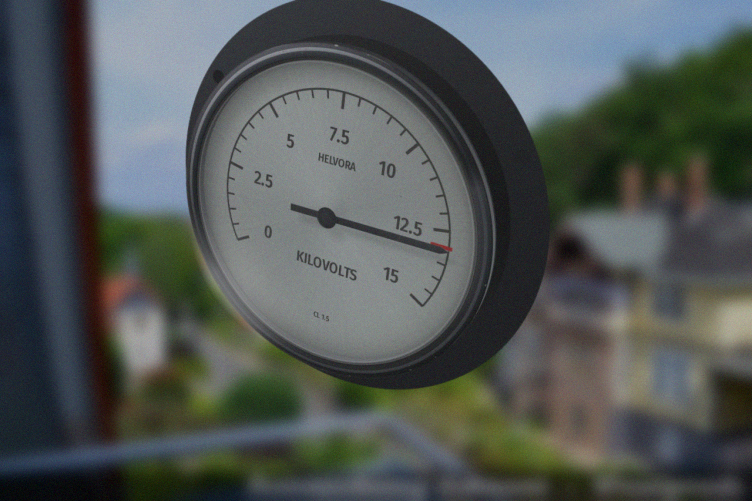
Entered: 13 kV
